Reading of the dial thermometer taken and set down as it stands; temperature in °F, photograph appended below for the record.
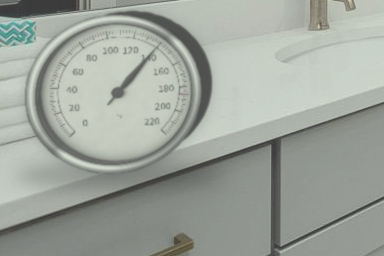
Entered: 140 °F
